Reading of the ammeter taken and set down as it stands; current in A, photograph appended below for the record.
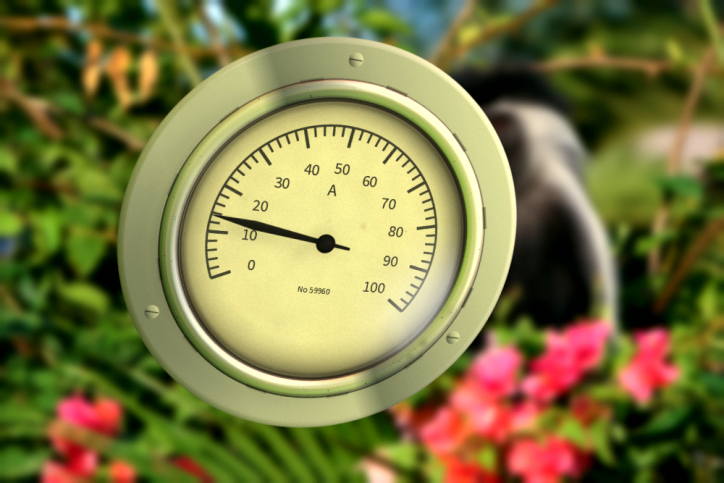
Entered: 14 A
